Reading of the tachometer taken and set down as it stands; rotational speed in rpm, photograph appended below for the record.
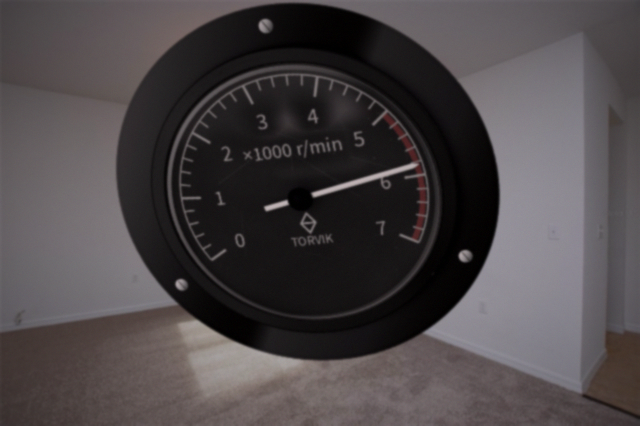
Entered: 5800 rpm
